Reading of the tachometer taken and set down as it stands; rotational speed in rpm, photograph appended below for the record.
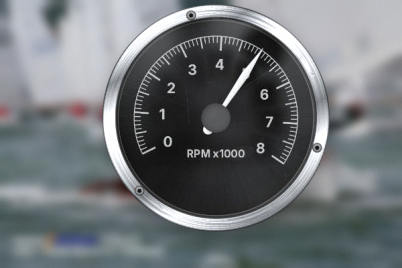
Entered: 5000 rpm
